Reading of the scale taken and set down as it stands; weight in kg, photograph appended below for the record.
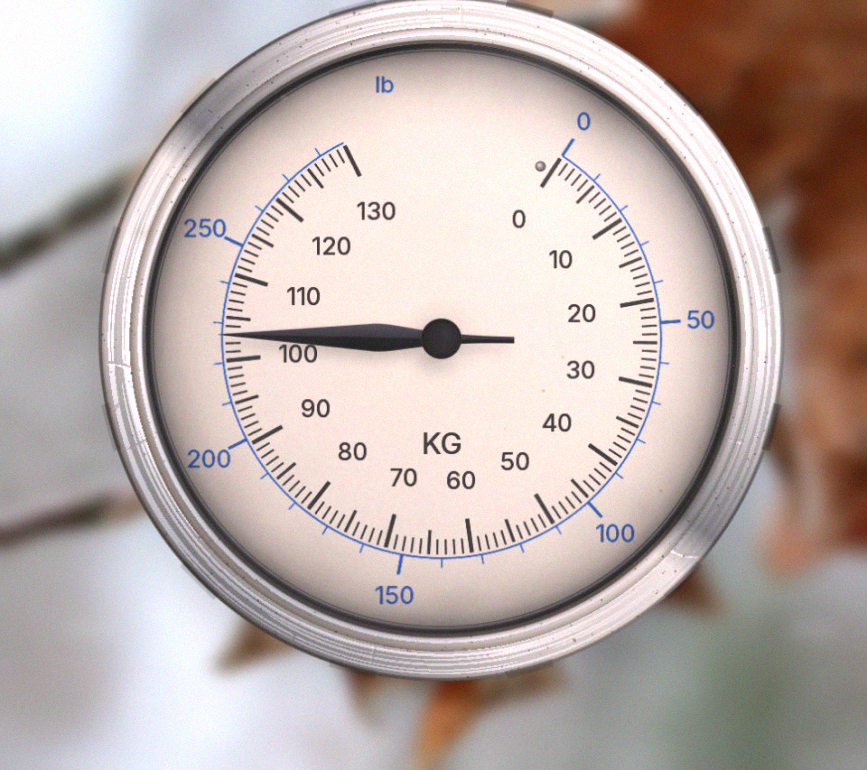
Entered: 103 kg
